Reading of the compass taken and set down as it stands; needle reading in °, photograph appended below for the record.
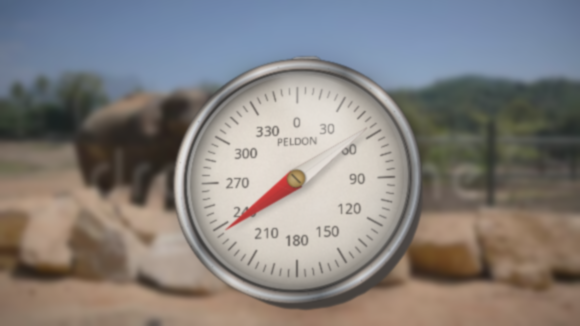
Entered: 235 °
